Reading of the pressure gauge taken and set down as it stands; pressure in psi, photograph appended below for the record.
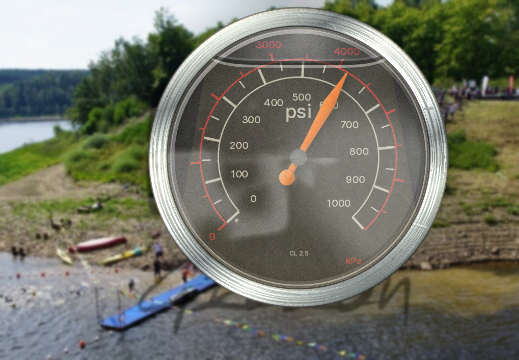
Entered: 600 psi
